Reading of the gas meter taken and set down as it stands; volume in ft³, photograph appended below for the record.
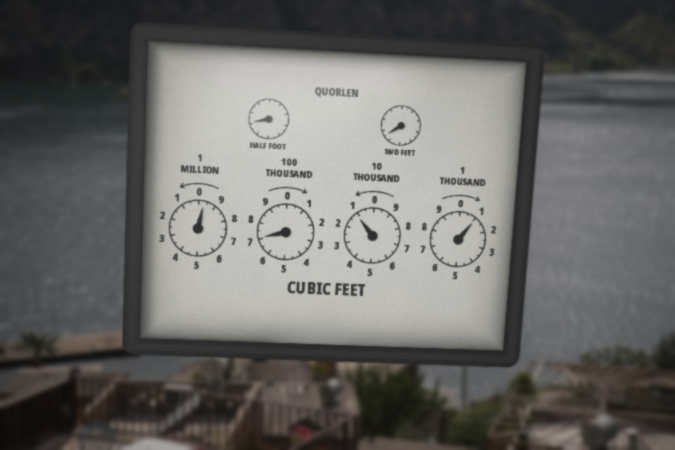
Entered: 971100 ft³
